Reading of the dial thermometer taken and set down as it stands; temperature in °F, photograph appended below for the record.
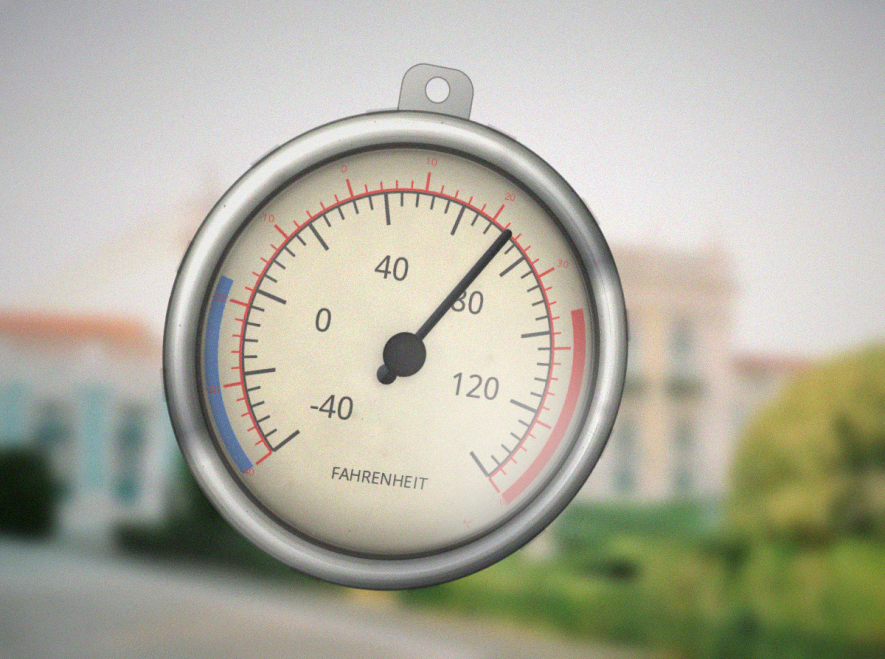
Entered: 72 °F
